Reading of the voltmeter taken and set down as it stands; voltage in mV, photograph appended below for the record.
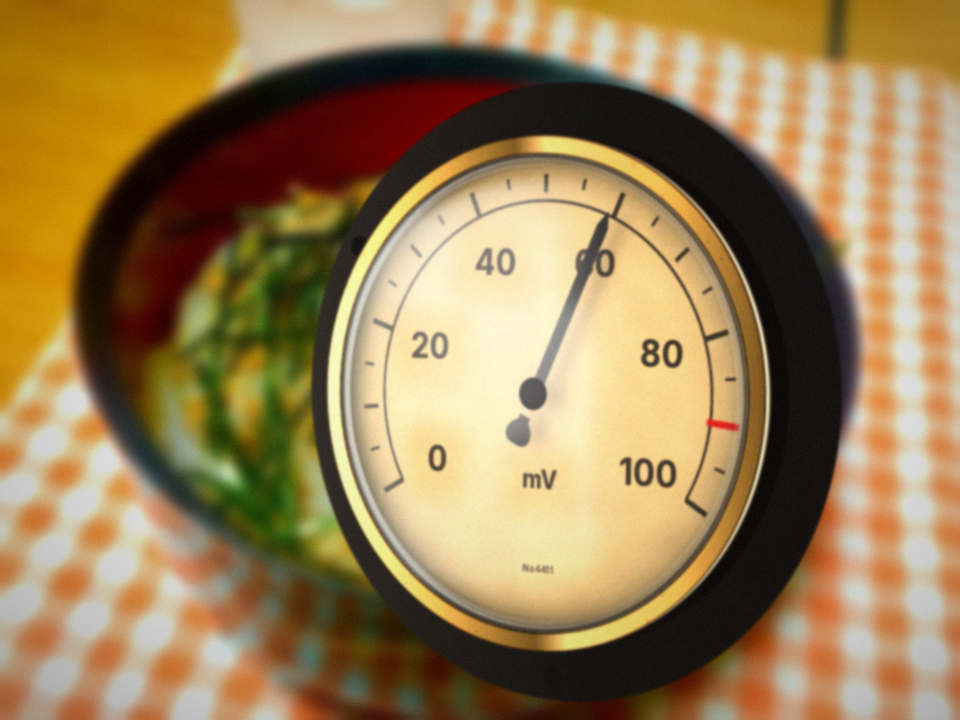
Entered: 60 mV
